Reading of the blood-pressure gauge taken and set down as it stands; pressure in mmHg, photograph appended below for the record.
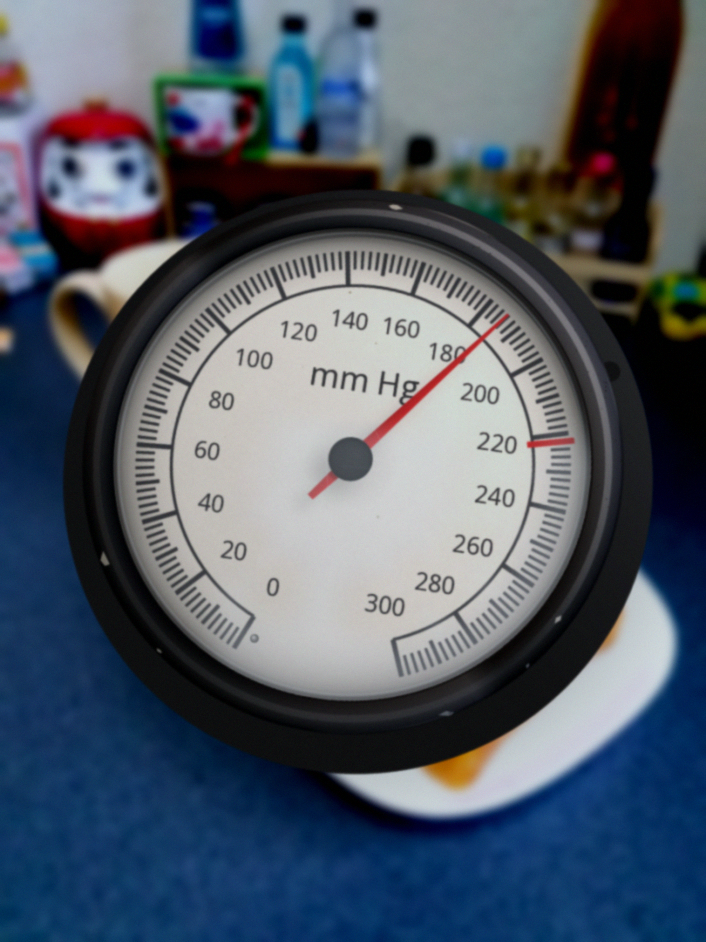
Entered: 186 mmHg
